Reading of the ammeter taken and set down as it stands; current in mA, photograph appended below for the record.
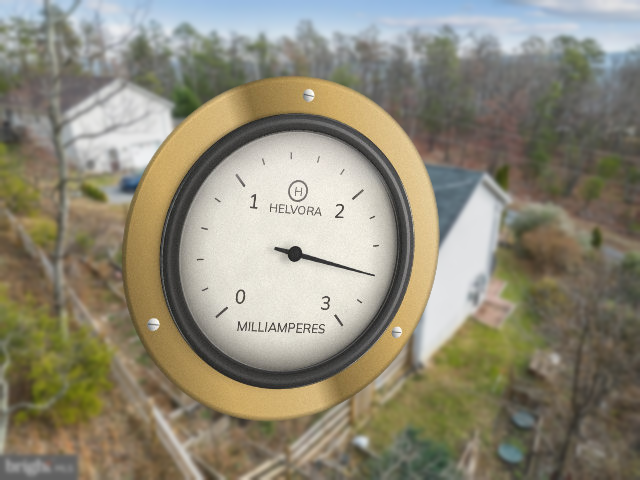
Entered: 2.6 mA
